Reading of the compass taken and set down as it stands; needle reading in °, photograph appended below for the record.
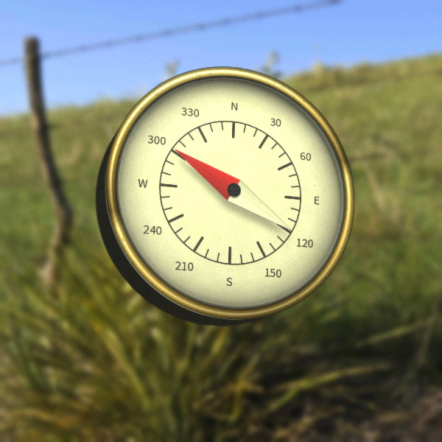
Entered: 300 °
